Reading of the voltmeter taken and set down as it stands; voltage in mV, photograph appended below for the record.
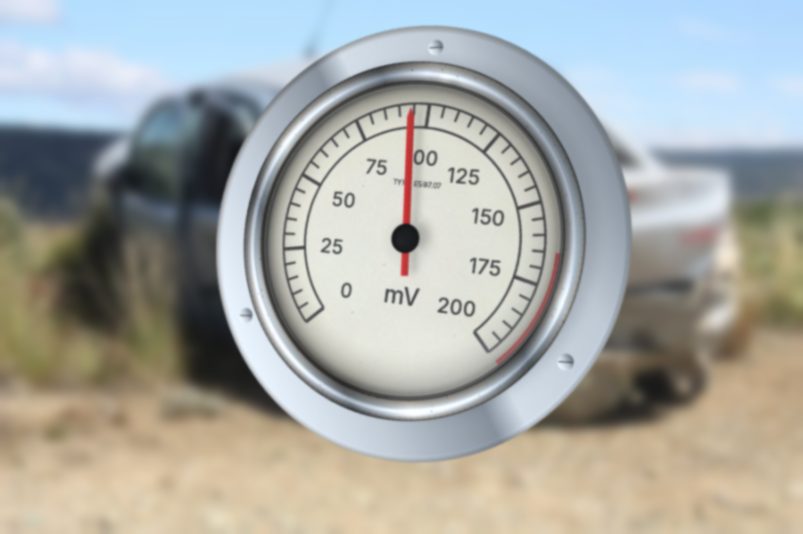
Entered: 95 mV
